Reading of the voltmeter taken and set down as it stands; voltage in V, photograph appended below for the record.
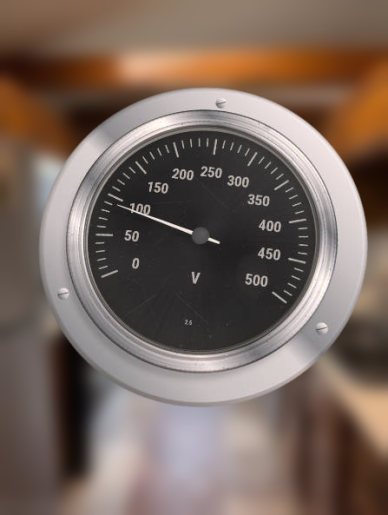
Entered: 90 V
